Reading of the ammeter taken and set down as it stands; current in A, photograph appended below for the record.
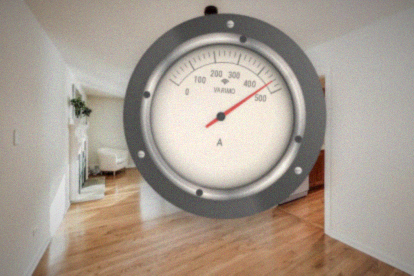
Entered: 460 A
